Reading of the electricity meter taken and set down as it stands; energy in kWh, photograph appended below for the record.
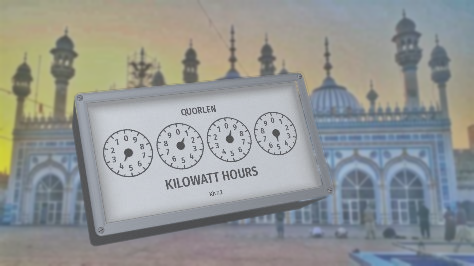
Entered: 4095 kWh
